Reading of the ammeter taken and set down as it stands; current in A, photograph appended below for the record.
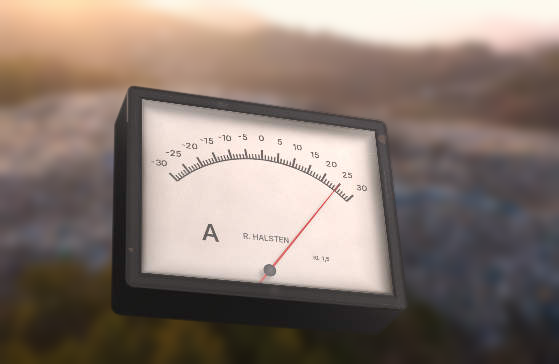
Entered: 25 A
